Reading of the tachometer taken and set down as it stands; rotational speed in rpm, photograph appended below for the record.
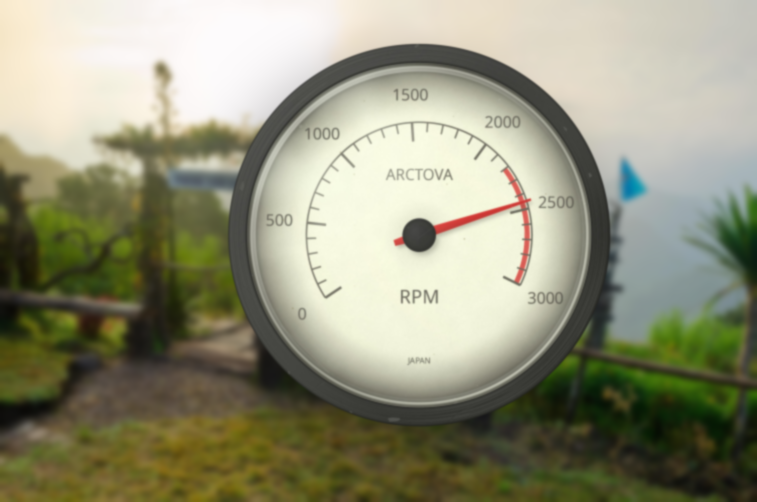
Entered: 2450 rpm
